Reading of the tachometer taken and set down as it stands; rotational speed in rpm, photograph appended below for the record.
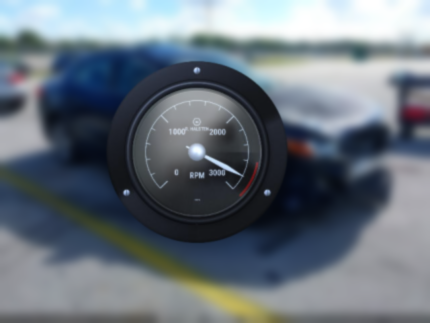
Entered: 2800 rpm
